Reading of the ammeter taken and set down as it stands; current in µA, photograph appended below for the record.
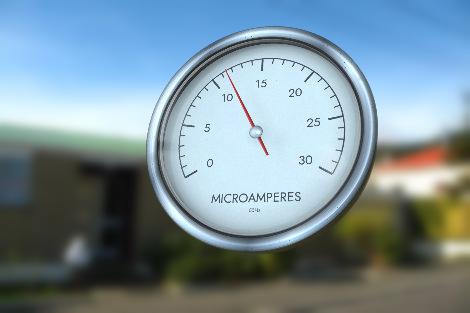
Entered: 11.5 µA
